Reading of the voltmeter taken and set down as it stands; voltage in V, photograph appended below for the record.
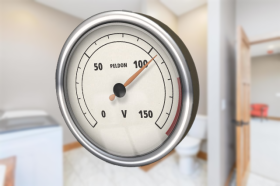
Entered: 105 V
